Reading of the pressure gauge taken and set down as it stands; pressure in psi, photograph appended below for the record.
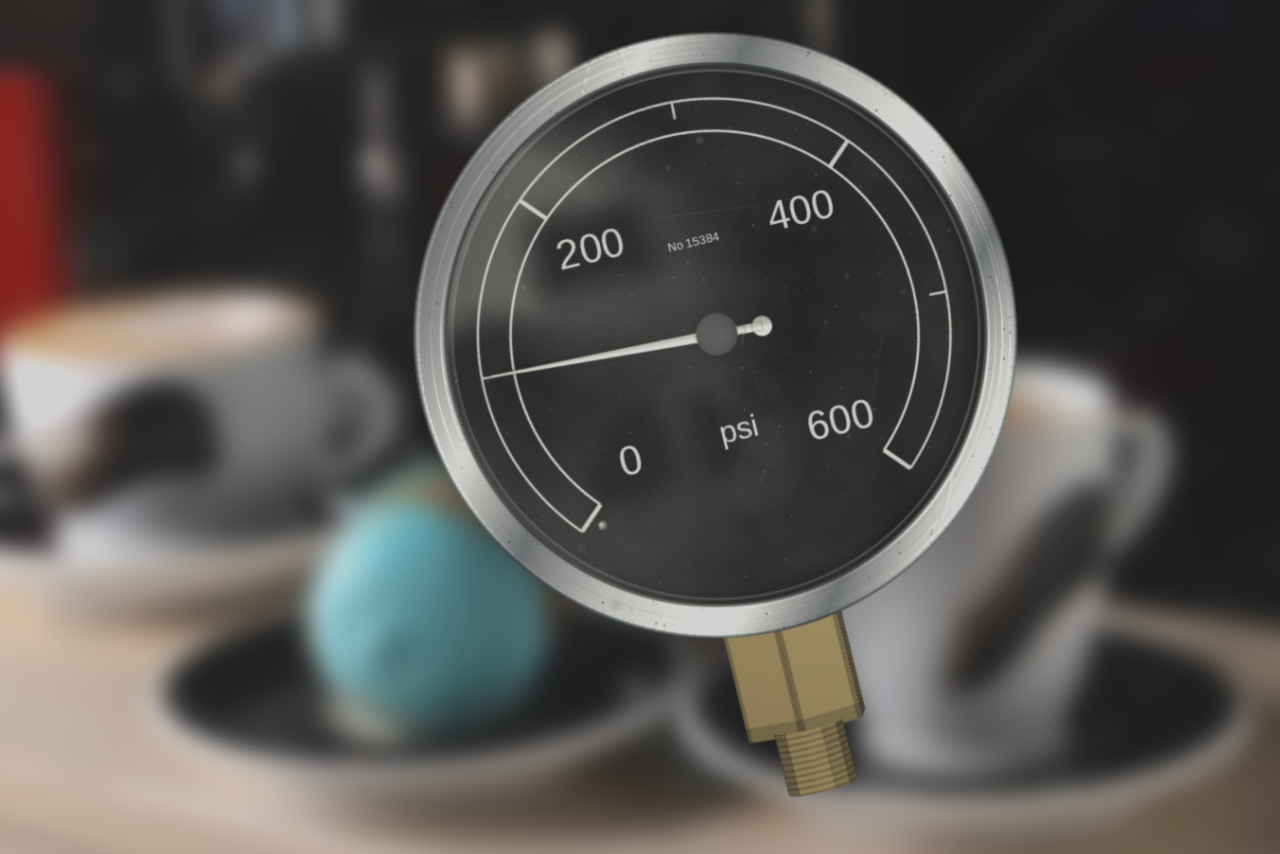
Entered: 100 psi
